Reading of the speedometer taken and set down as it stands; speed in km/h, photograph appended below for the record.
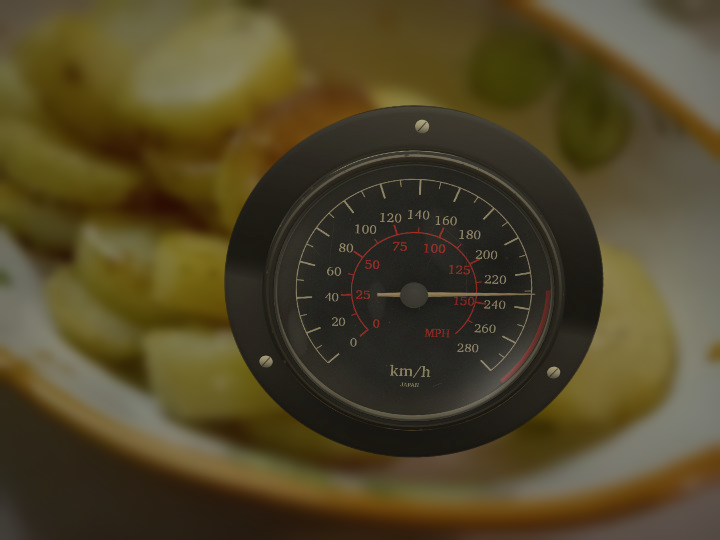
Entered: 230 km/h
